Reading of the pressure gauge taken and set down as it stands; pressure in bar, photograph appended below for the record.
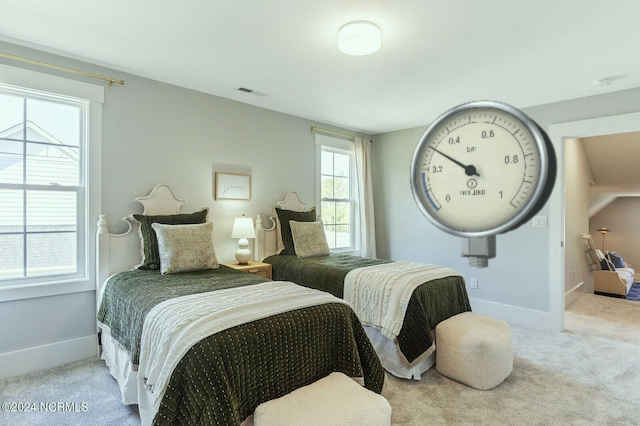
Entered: 0.3 bar
